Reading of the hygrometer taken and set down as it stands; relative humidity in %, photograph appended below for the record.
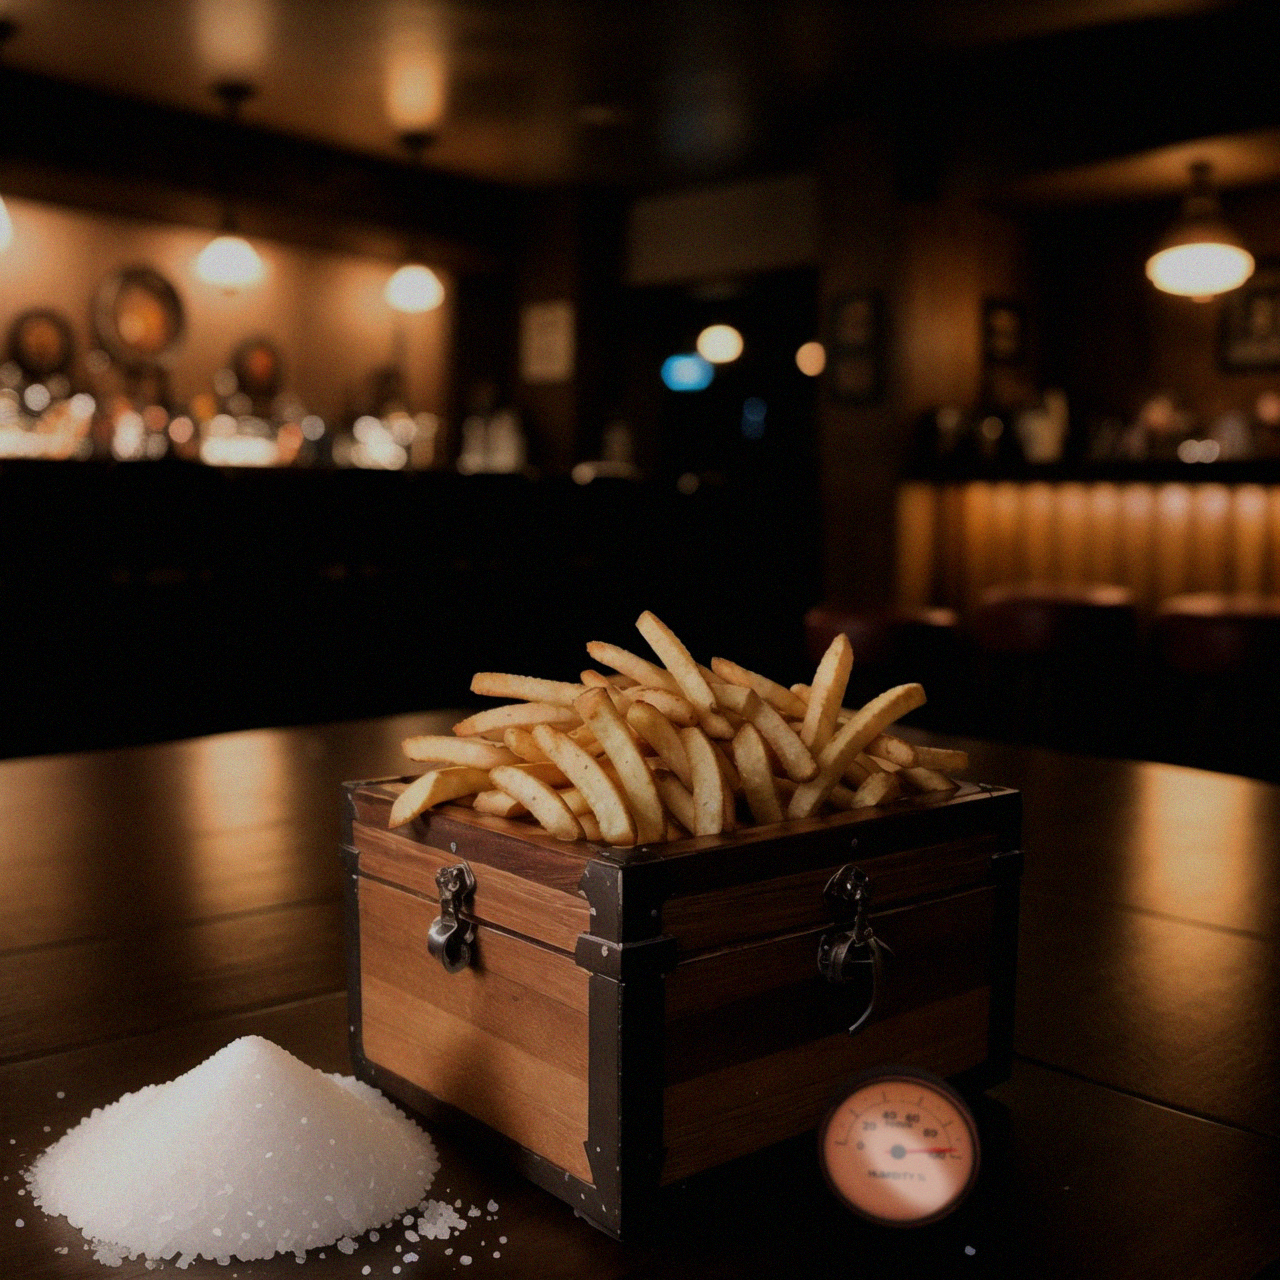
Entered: 95 %
